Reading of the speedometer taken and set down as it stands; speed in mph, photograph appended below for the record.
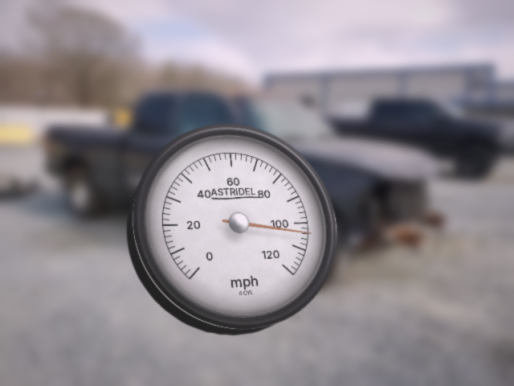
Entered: 104 mph
